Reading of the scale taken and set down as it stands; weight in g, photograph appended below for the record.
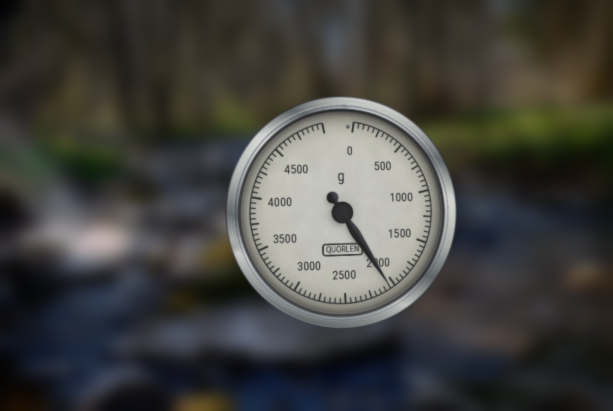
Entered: 2050 g
